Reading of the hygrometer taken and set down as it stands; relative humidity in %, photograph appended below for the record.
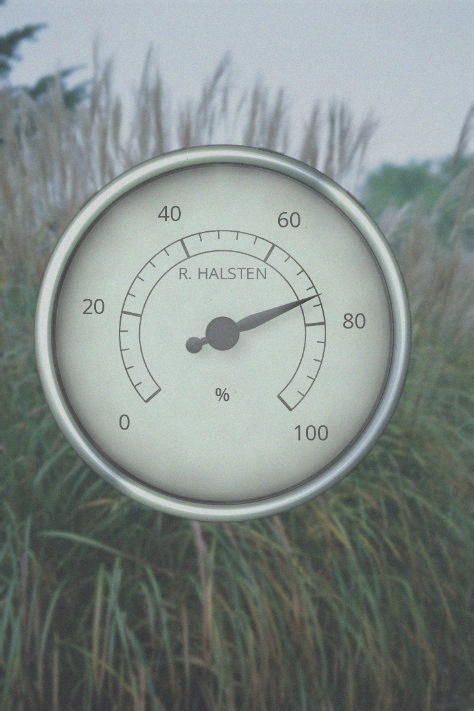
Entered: 74 %
